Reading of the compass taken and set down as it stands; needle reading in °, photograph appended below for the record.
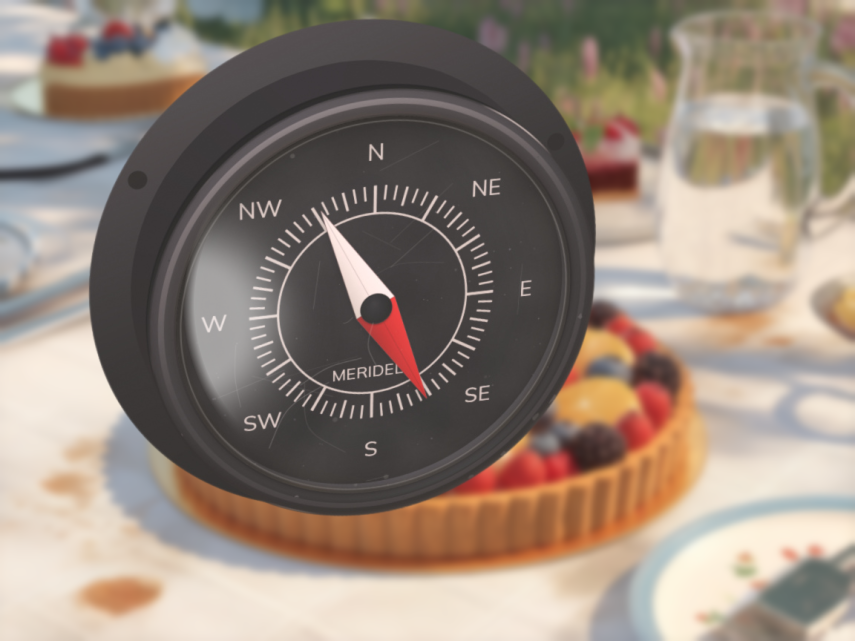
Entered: 152.5 °
